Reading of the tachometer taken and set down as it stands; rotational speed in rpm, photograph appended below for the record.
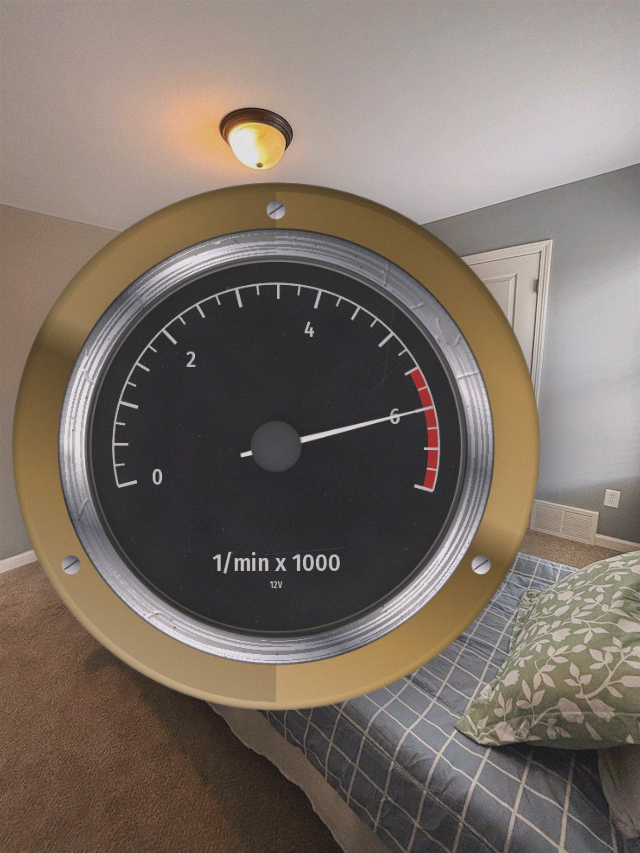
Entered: 6000 rpm
